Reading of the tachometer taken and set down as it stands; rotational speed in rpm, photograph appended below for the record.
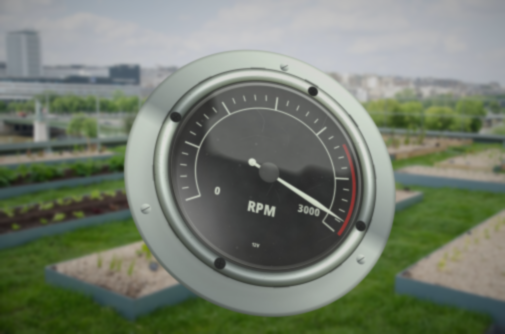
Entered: 2900 rpm
